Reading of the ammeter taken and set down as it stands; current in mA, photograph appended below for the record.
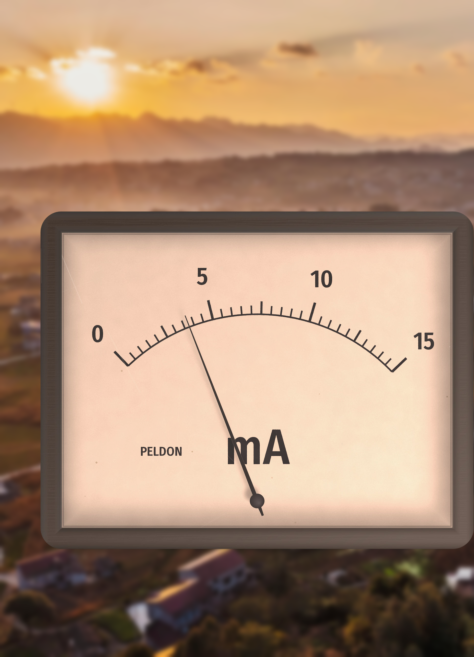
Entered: 3.75 mA
